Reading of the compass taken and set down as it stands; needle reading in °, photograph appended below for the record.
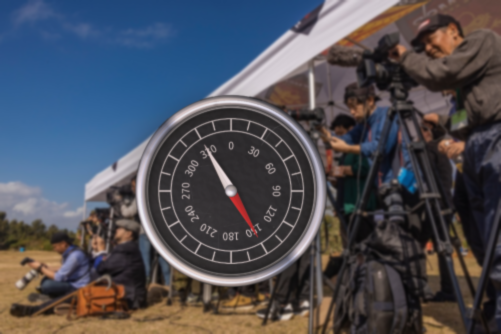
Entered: 150 °
